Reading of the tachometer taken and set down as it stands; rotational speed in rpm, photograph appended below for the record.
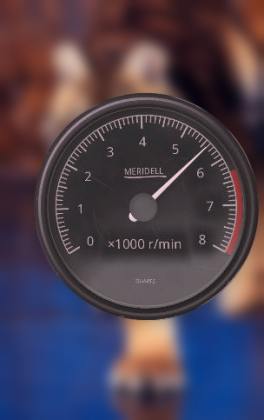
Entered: 5600 rpm
